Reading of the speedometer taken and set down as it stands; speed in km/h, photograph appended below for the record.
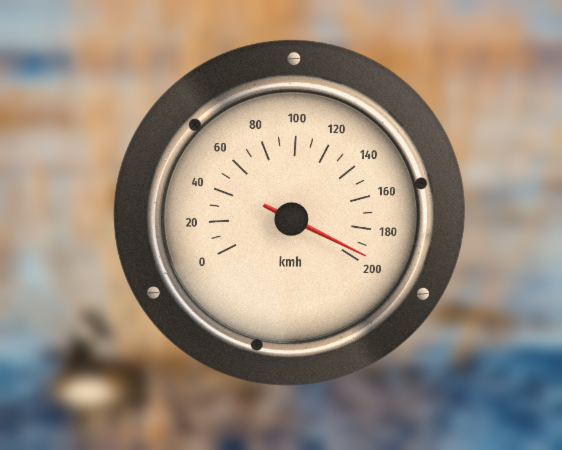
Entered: 195 km/h
